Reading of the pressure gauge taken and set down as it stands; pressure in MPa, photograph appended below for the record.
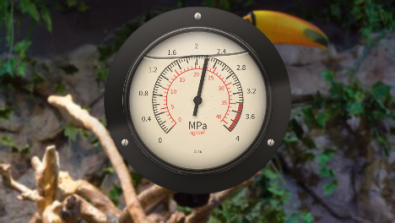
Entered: 2.2 MPa
